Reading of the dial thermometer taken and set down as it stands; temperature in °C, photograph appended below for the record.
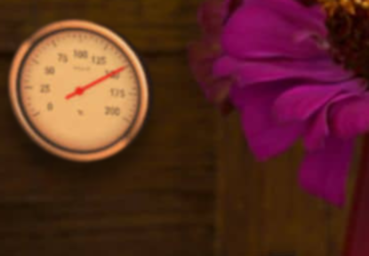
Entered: 150 °C
